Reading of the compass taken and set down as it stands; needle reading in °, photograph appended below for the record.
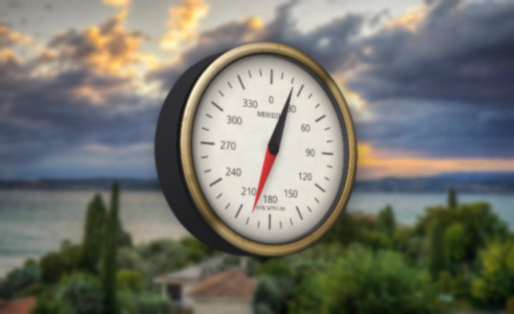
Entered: 200 °
